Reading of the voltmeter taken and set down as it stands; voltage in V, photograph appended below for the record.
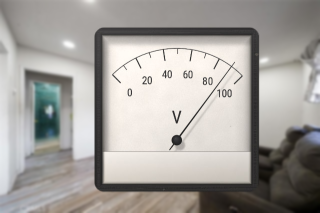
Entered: 90 V
